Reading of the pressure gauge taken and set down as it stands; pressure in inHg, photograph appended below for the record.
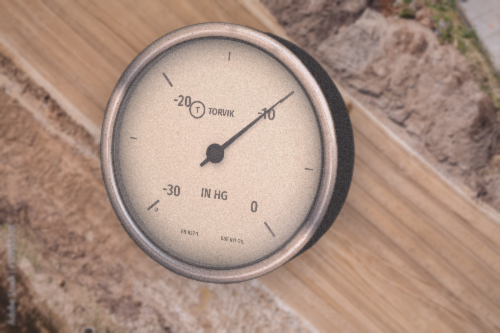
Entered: -10 inHg
